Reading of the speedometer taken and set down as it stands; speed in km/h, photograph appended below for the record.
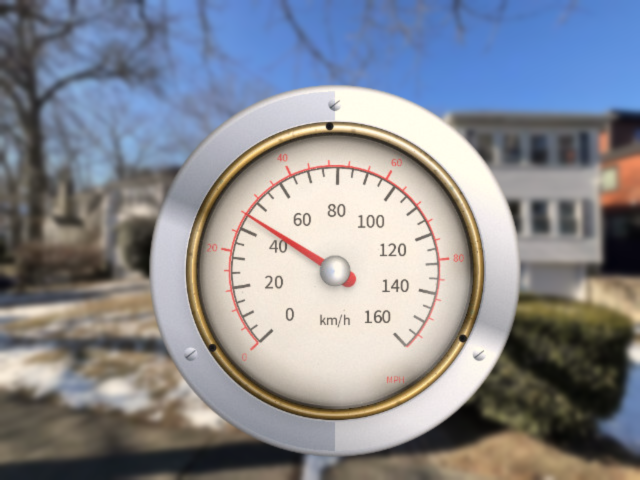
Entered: 45 km/h
